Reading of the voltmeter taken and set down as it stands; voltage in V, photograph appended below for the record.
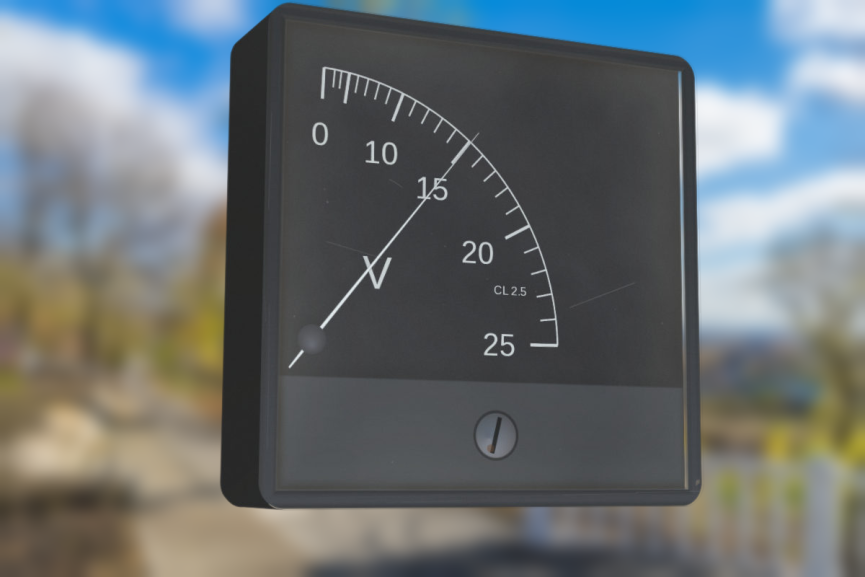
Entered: 15 V
